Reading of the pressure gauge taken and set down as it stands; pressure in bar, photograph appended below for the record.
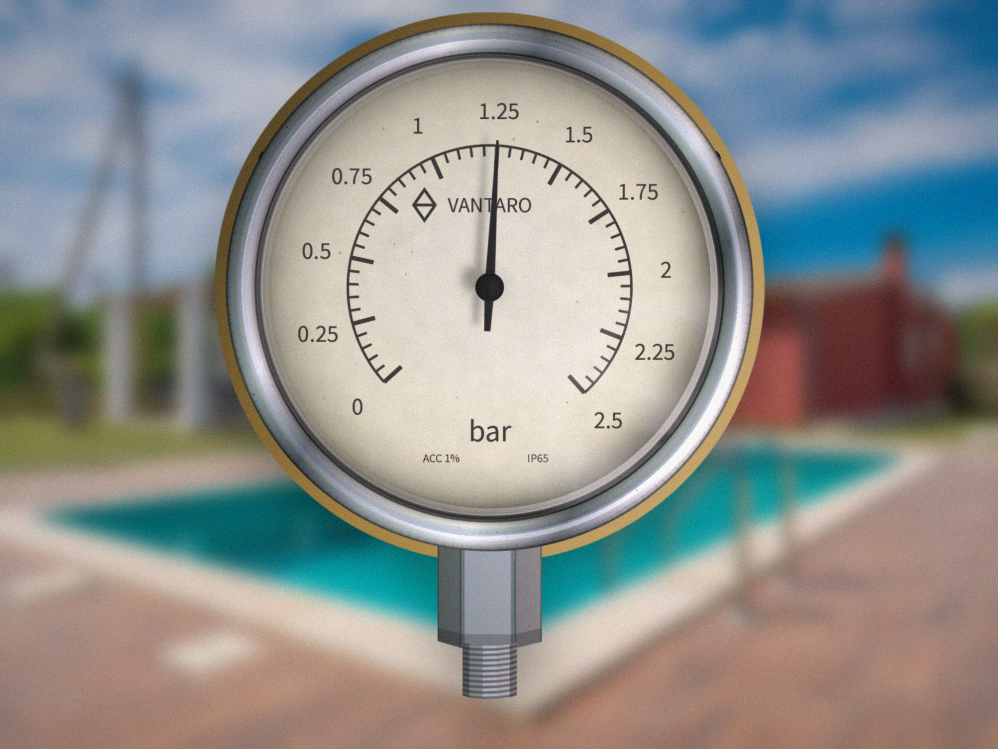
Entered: 1.25 bar
